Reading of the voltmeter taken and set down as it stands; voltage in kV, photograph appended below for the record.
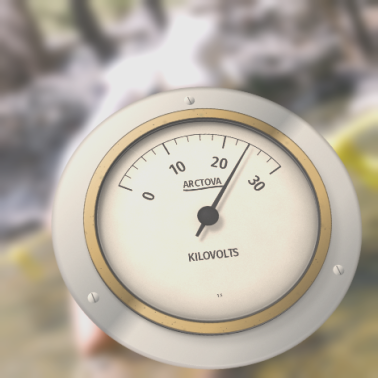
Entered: 24 kV
